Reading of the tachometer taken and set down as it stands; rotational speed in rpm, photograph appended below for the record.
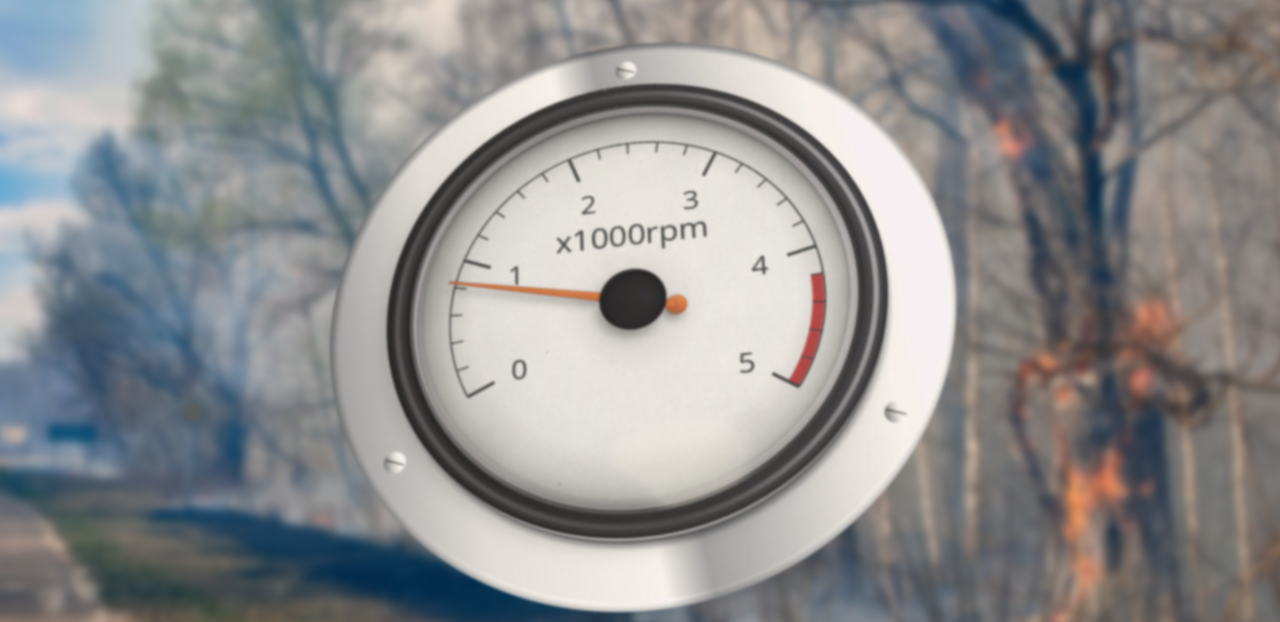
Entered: 800 rpm
